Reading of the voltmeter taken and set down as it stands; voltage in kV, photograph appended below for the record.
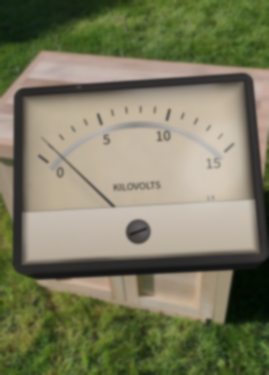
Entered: 1 kV
